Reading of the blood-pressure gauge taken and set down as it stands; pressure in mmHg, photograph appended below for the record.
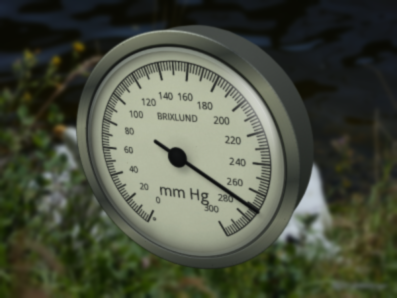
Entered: 270 mmHg
